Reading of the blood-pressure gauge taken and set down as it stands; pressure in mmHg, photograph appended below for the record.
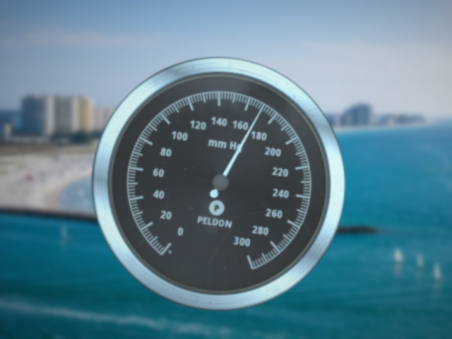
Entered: 170 mmHg
